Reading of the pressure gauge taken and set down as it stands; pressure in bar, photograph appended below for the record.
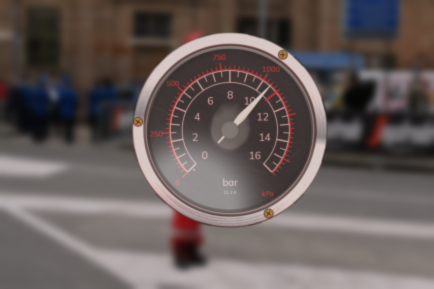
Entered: 10.5 bar
